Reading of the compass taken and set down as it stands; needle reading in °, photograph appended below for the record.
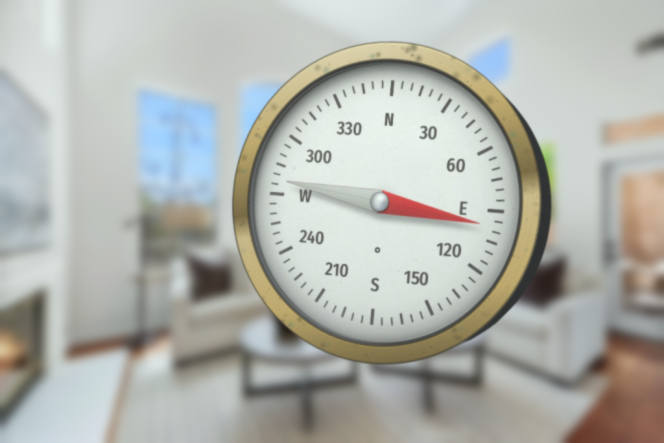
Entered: 97.5 °
